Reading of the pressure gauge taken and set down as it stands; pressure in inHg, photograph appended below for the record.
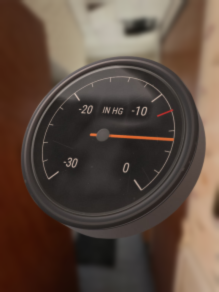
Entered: -5 inHg
